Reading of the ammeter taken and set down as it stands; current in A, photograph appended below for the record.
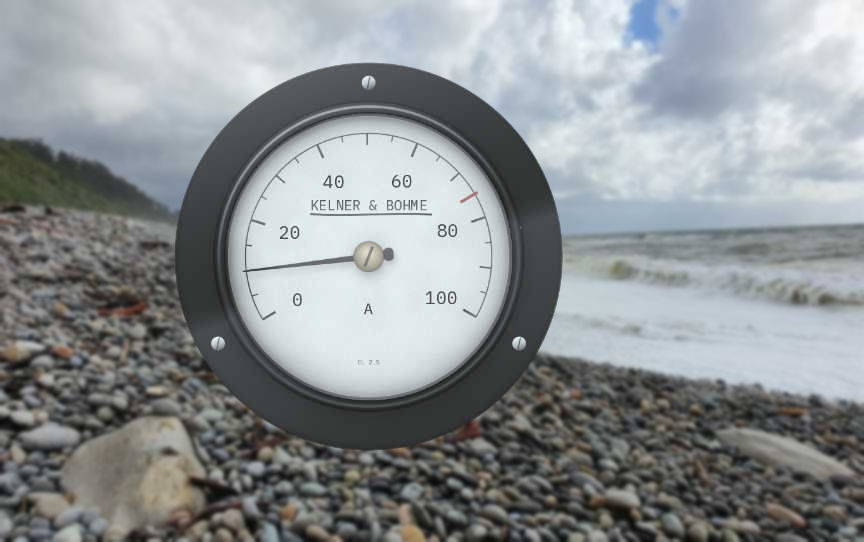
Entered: 10 A
